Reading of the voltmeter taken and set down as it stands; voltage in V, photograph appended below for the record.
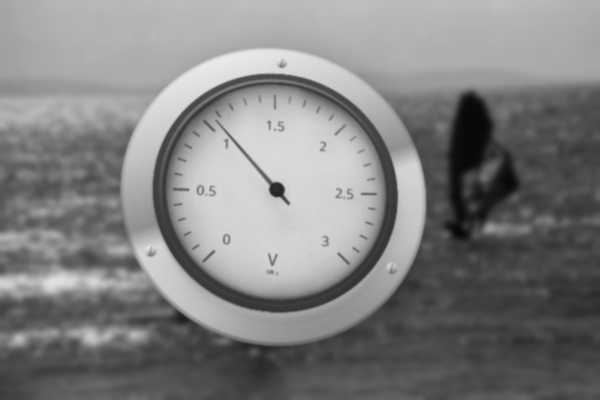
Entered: 1.05 V
